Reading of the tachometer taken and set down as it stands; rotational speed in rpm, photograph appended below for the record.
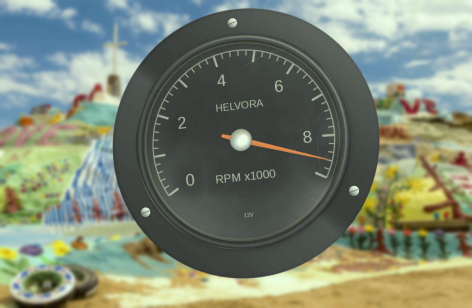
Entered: 8600 rpm
